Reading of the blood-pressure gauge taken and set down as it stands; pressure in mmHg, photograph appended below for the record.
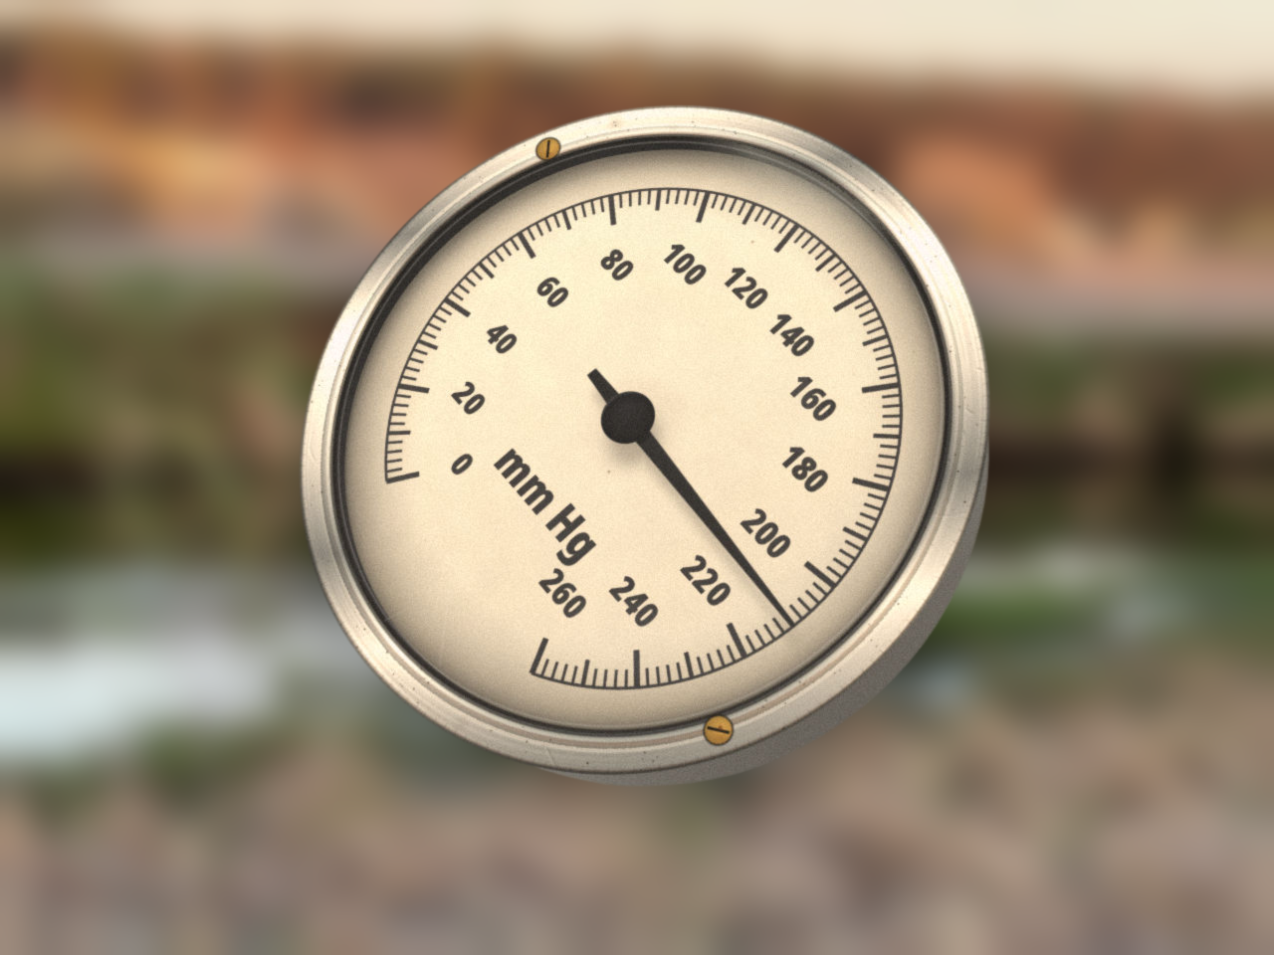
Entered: 210 mmHg
